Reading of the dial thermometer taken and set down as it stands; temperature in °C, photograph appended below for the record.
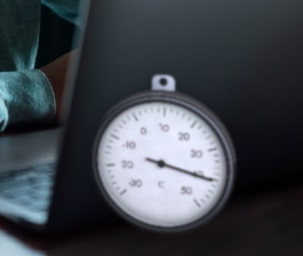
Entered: 40 °C
